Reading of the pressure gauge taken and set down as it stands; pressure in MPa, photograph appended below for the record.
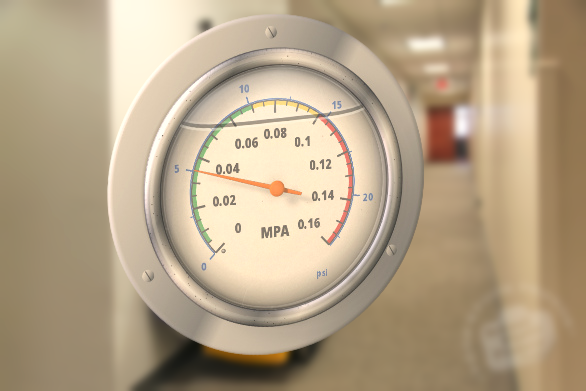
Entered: 0.035 MPa
